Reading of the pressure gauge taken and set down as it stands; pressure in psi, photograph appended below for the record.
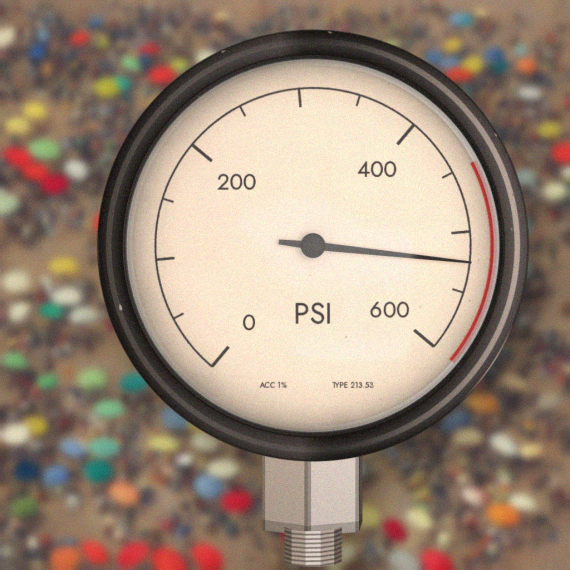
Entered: 525 psi
